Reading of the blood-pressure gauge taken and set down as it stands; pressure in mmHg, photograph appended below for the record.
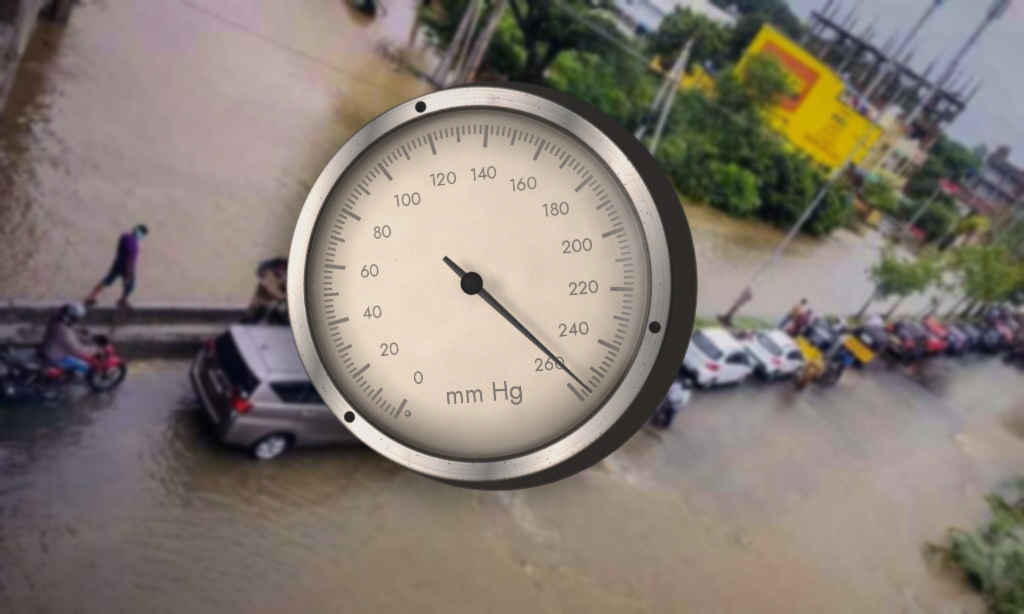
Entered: 256 mmHg
